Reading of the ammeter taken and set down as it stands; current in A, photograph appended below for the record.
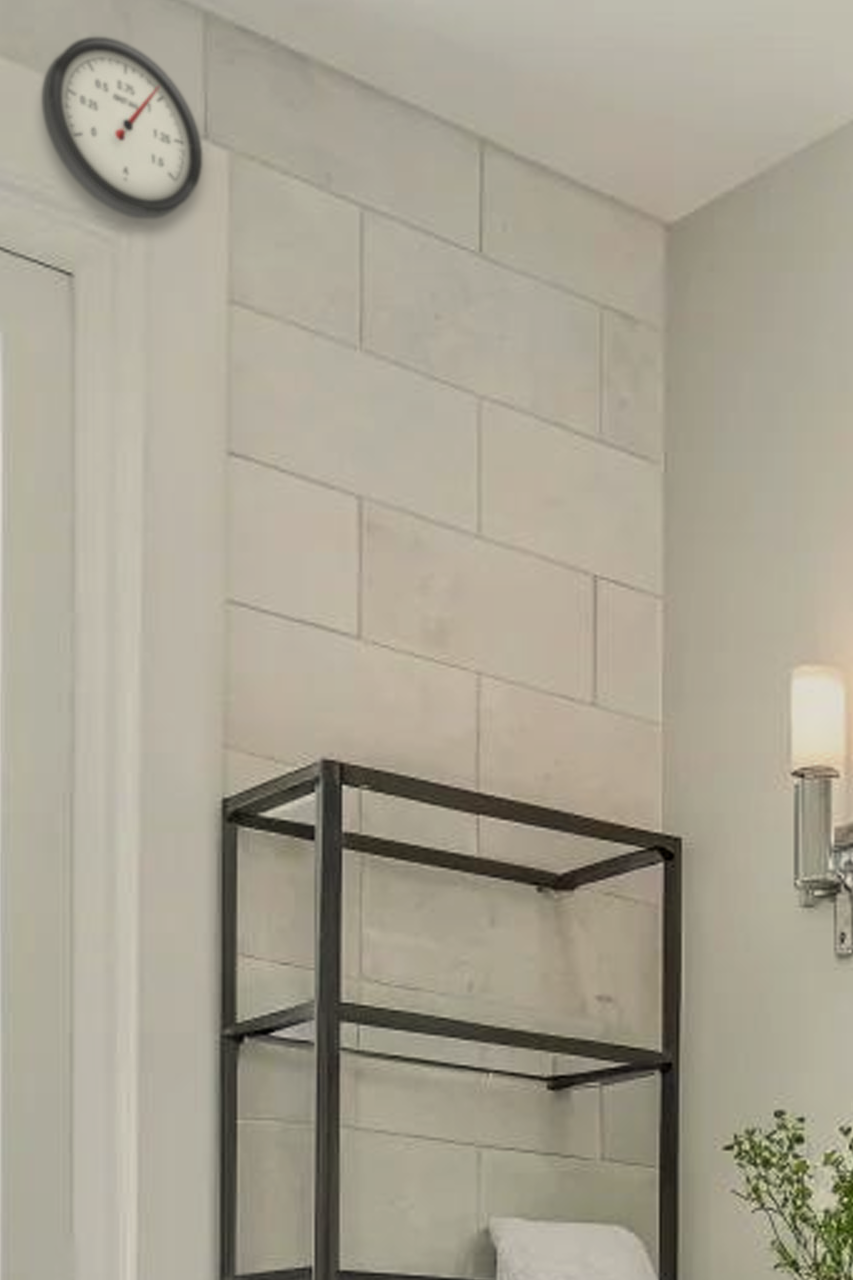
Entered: 0.95 A
